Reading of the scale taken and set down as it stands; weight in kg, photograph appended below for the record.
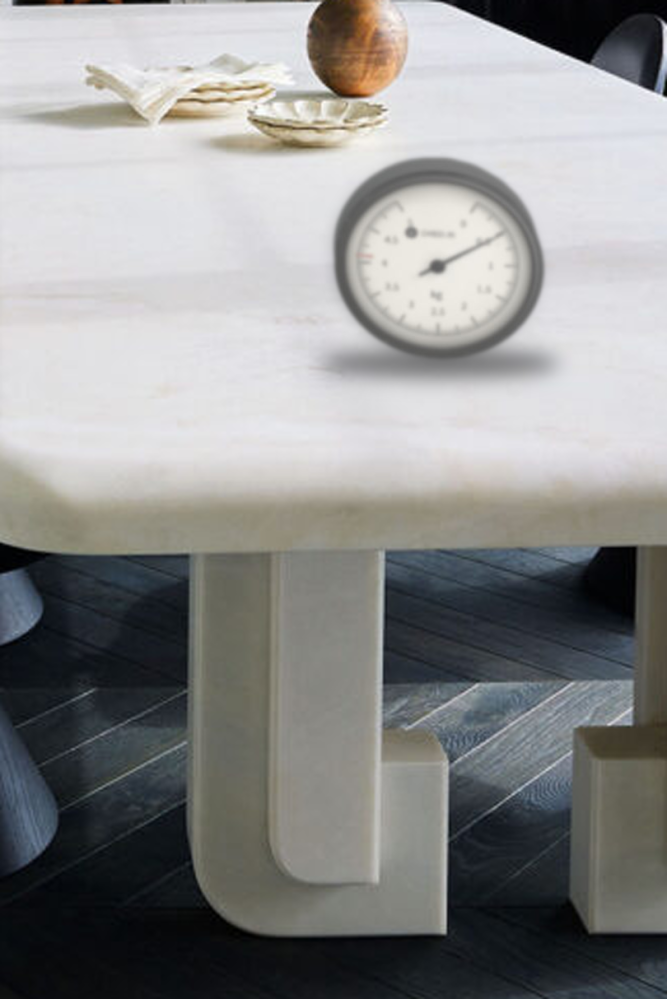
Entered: 0.5 kg
